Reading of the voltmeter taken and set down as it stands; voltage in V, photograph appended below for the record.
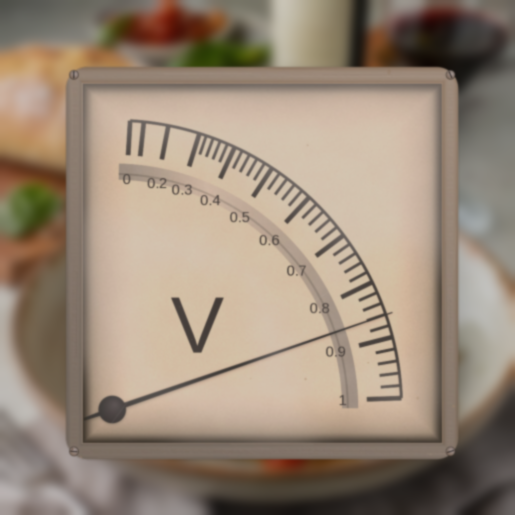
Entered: 0.86 V
